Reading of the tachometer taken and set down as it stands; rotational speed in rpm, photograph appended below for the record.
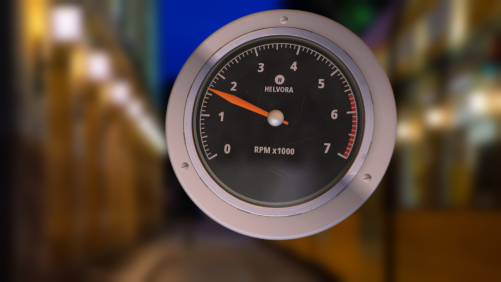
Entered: 1600 rpm
